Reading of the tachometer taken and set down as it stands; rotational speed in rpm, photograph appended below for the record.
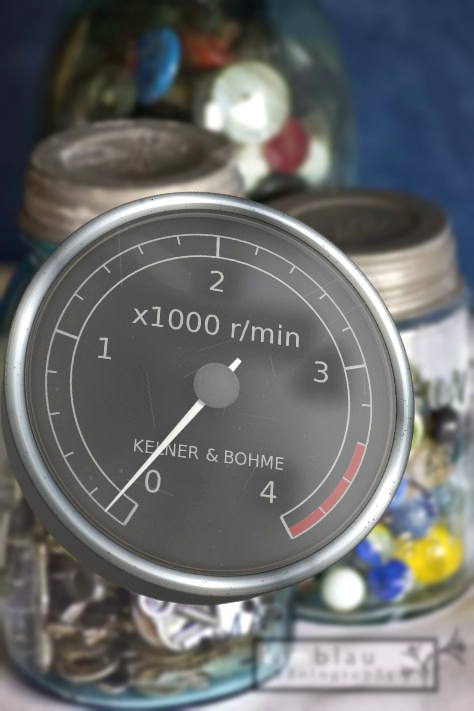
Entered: 100 rpm
